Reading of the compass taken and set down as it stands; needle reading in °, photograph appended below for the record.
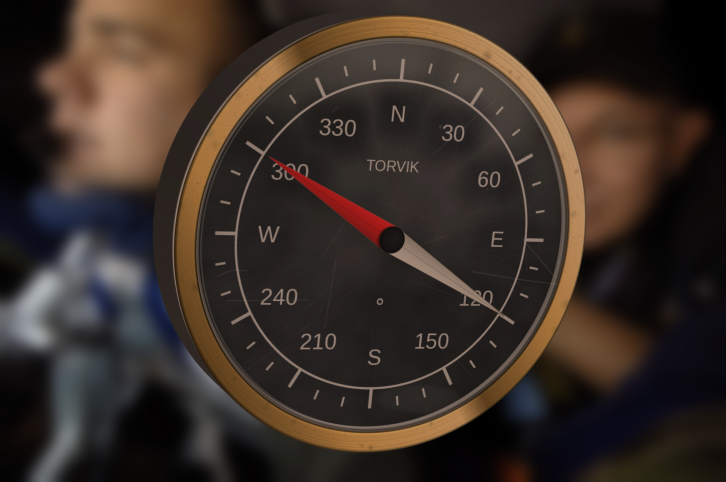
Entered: 300 °
